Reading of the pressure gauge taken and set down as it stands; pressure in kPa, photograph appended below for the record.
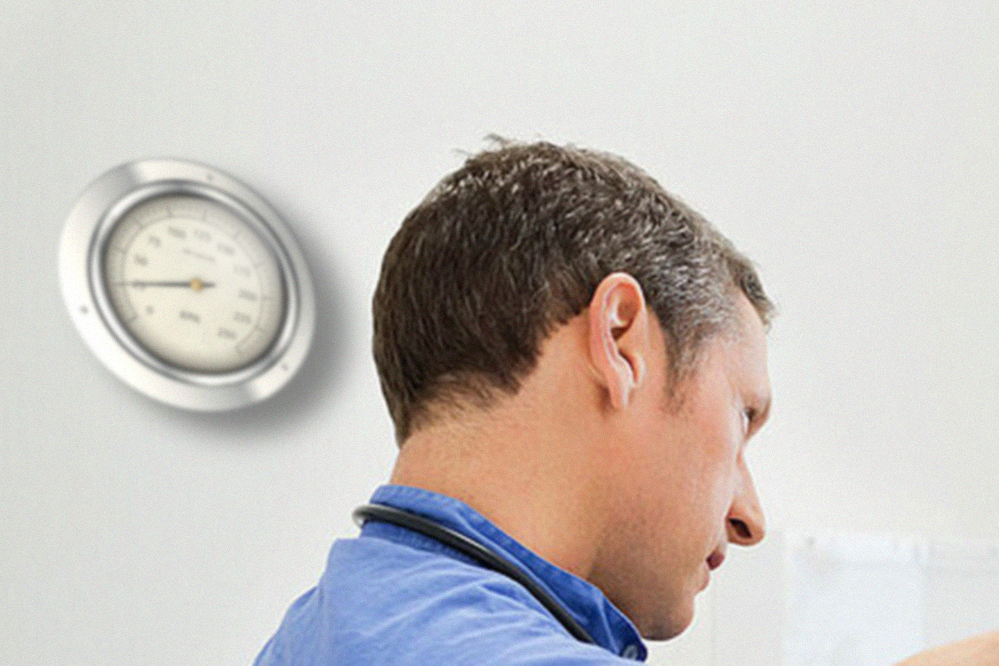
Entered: 25 kPa
